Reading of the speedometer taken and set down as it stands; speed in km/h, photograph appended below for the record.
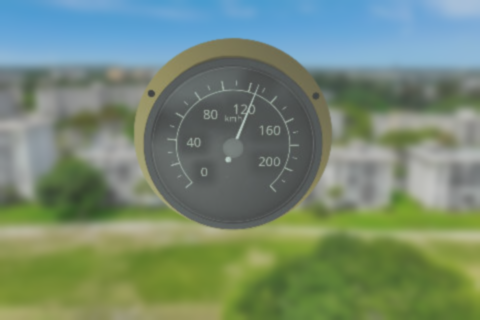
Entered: 125 km/h
